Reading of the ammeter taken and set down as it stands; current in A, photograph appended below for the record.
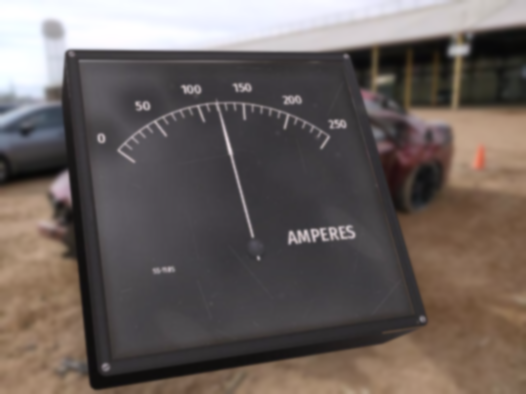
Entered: 120 A
